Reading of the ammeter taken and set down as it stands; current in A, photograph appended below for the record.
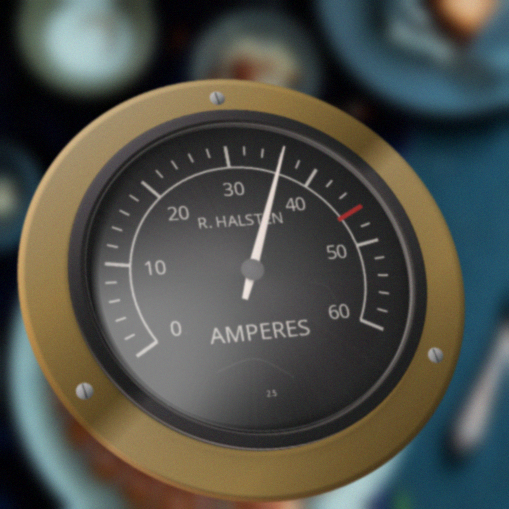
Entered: 36 A
